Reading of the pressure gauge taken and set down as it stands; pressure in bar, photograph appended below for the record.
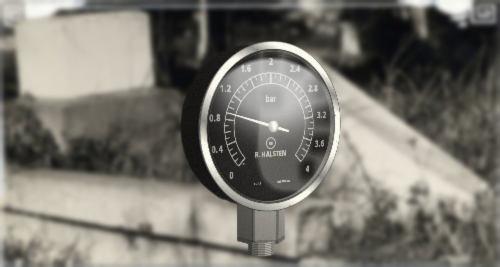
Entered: 0.9 bar
